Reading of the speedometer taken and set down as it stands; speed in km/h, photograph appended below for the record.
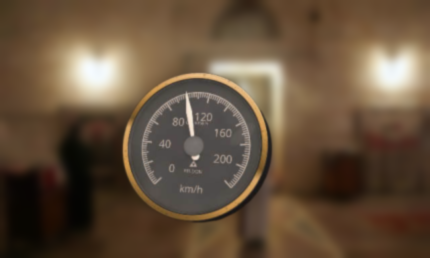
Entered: 100 km/h
